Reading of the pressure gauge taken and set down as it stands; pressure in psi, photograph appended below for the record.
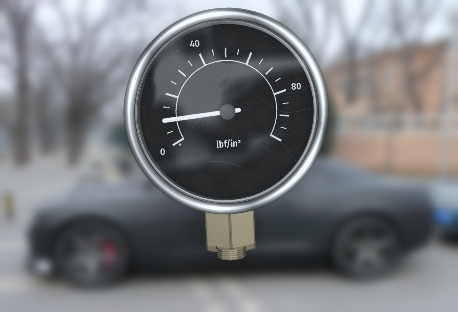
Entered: 10 psi
